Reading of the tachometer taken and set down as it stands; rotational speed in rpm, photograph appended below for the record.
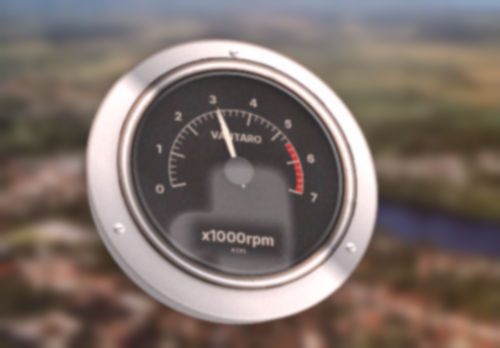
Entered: 3000 rpm
